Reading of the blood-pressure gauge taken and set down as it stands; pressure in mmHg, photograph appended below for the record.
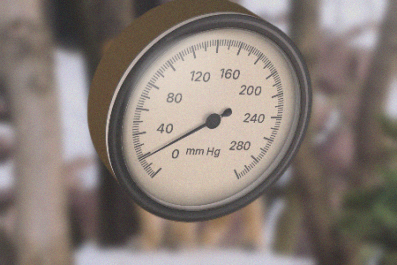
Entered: 20 mmHg
